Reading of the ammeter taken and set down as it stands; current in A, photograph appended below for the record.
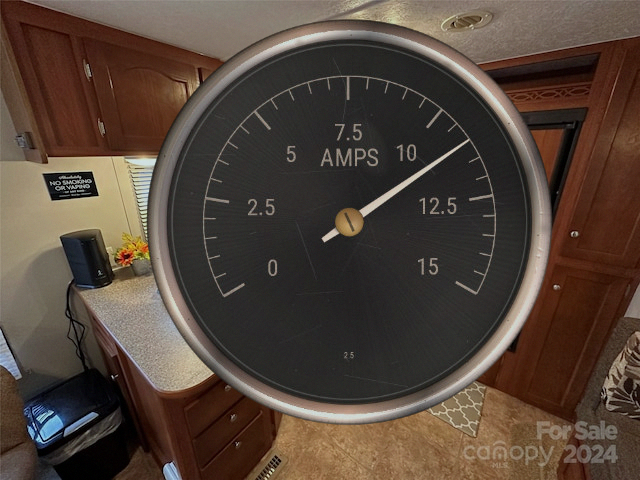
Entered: 11 A
